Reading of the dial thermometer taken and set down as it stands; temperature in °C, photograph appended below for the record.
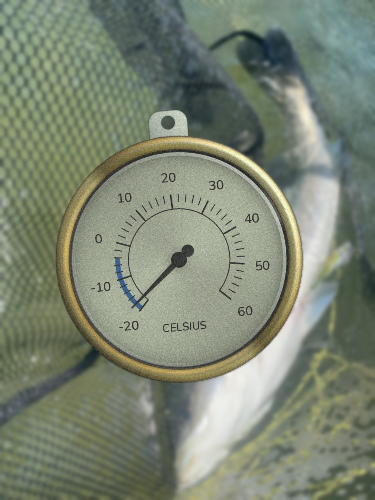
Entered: -18 °C
